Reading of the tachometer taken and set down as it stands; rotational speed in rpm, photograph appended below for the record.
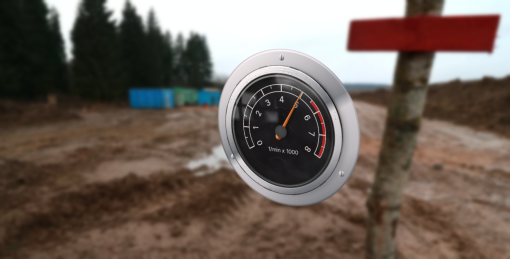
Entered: 5000 rpm
